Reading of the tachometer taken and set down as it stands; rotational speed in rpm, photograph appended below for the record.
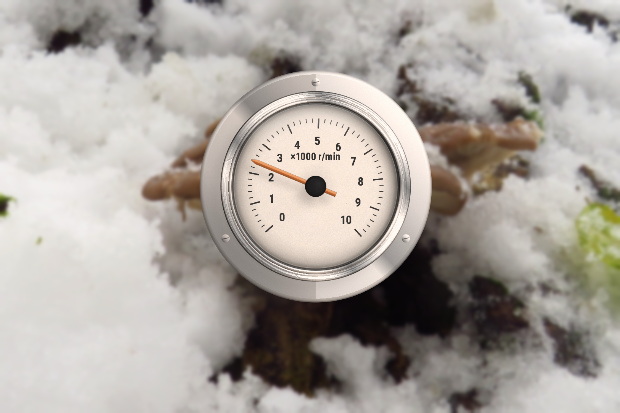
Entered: 2400 rpm
